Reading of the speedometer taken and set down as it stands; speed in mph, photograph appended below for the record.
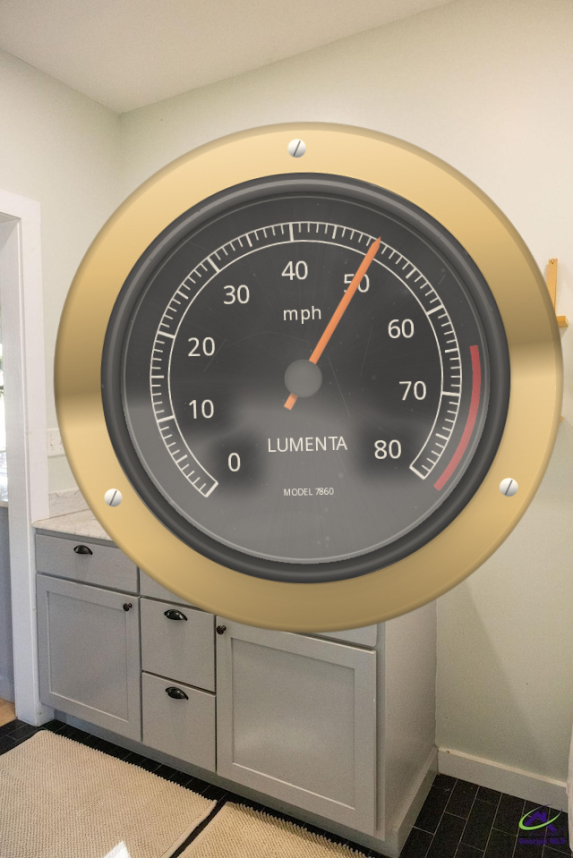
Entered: 50 mph
